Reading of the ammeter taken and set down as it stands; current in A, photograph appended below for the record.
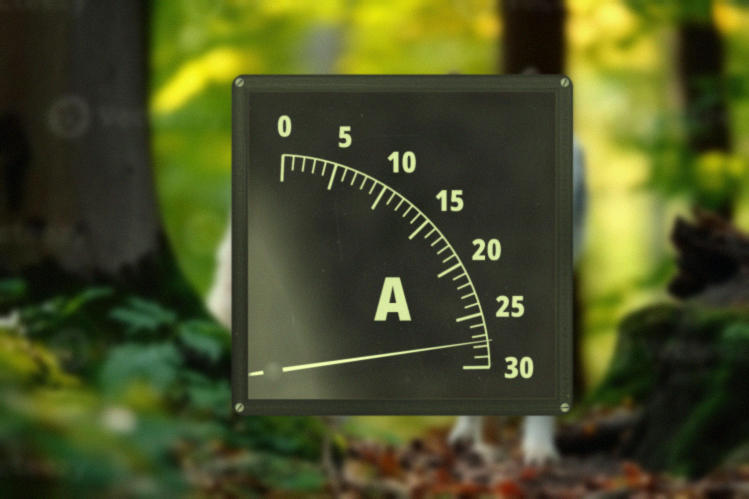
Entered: 27.5 A
